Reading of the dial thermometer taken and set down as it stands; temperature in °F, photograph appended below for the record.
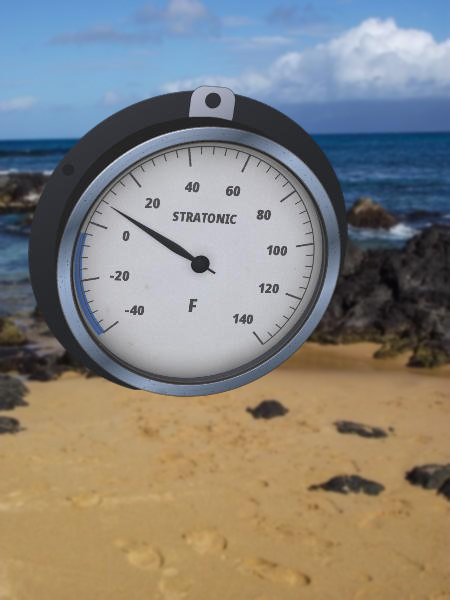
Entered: 8 °F
